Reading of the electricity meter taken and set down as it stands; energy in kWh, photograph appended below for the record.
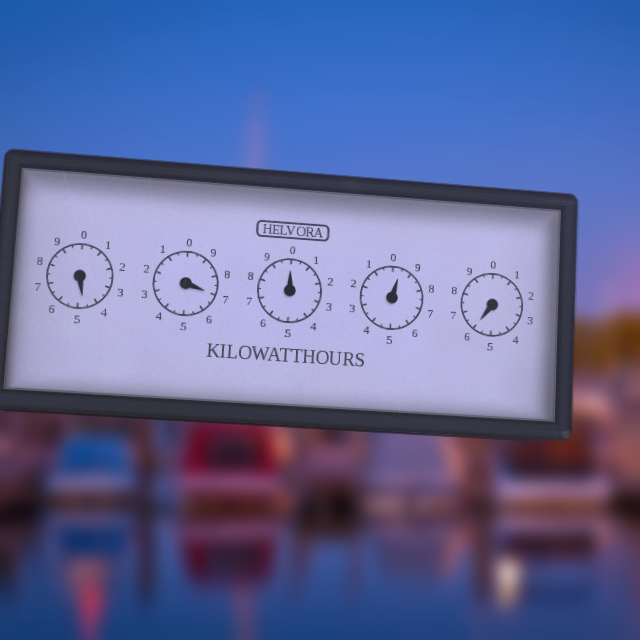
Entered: 46996 kWh
